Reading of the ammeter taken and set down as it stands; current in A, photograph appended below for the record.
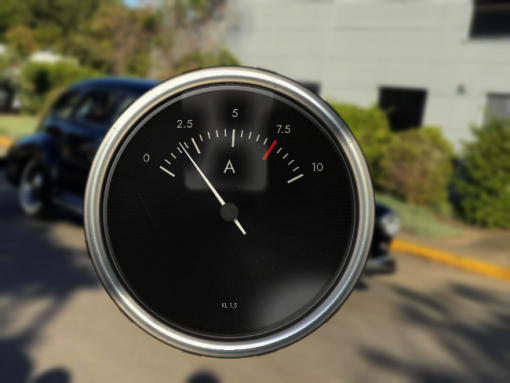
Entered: 1.75 A
